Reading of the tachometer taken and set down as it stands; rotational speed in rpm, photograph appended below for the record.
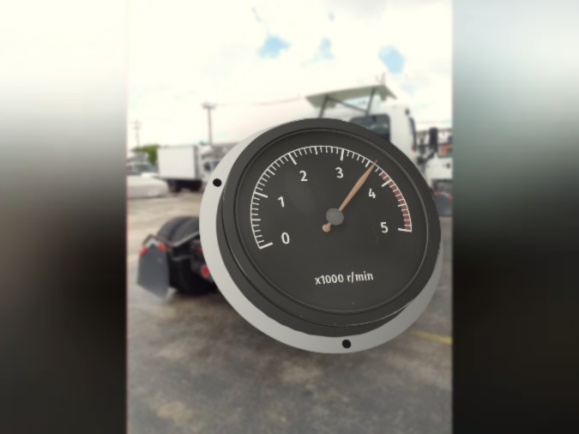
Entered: 3600 rpm
